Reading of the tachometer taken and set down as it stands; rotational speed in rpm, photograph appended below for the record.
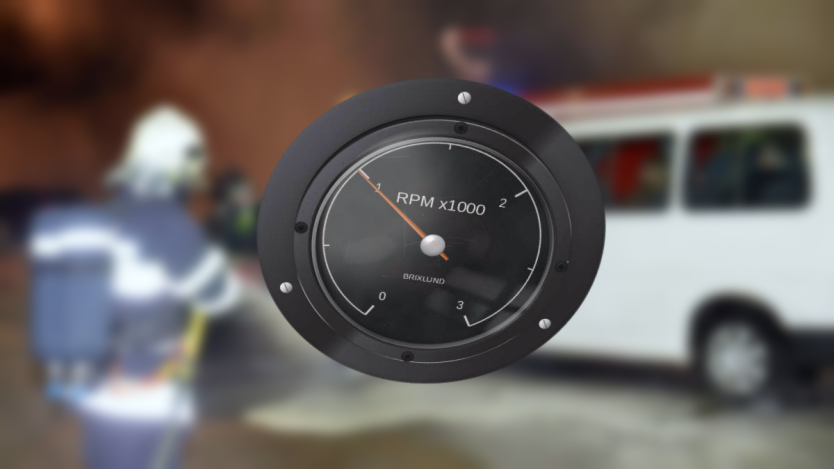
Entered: 1000 rpm
